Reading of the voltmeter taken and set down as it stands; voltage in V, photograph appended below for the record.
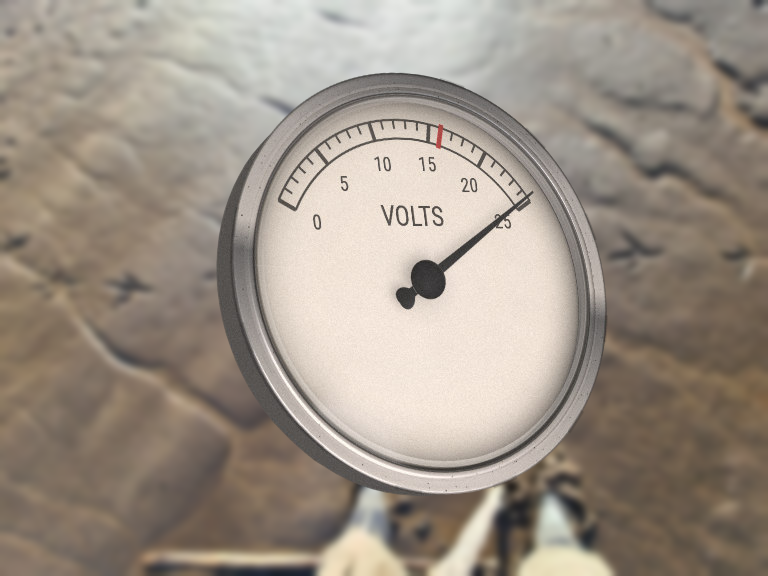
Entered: 24.5 V
